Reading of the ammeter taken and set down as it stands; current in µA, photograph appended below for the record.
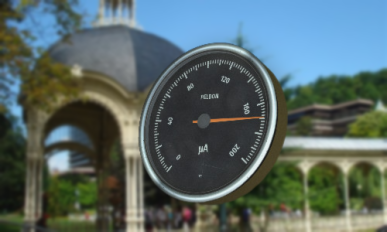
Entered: 170 µA
